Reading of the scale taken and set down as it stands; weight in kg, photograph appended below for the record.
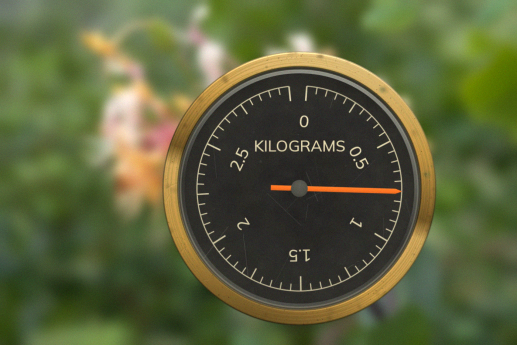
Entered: 0.75 kg
